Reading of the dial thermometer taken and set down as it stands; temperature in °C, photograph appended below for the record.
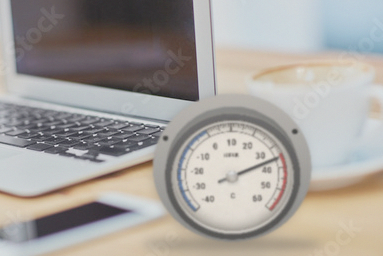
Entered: 35 °C
